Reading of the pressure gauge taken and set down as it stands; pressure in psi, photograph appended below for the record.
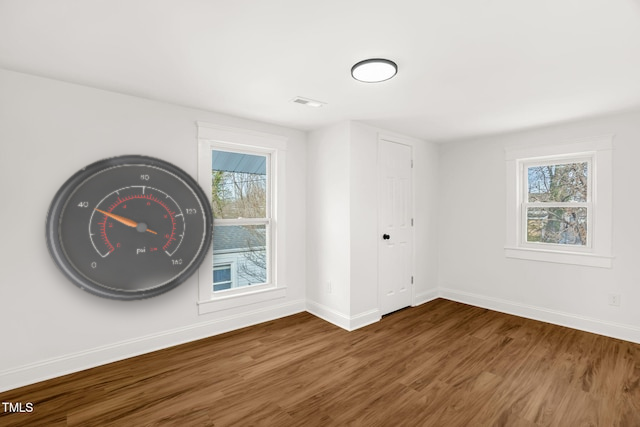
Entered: 40 psi
